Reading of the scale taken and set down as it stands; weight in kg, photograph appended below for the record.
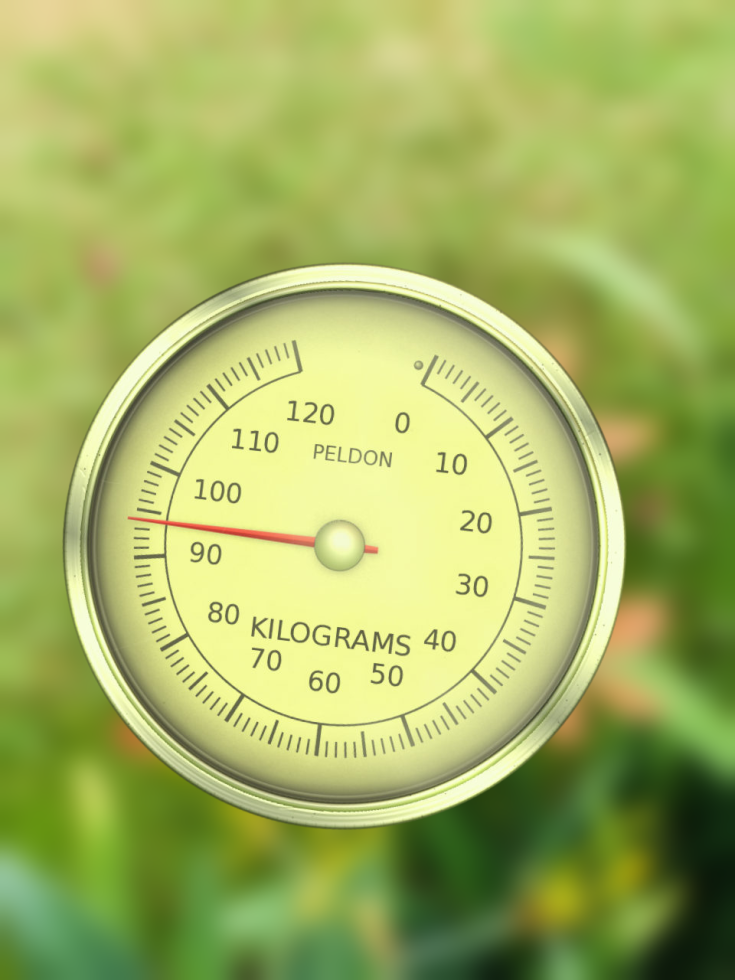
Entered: 94 kg
